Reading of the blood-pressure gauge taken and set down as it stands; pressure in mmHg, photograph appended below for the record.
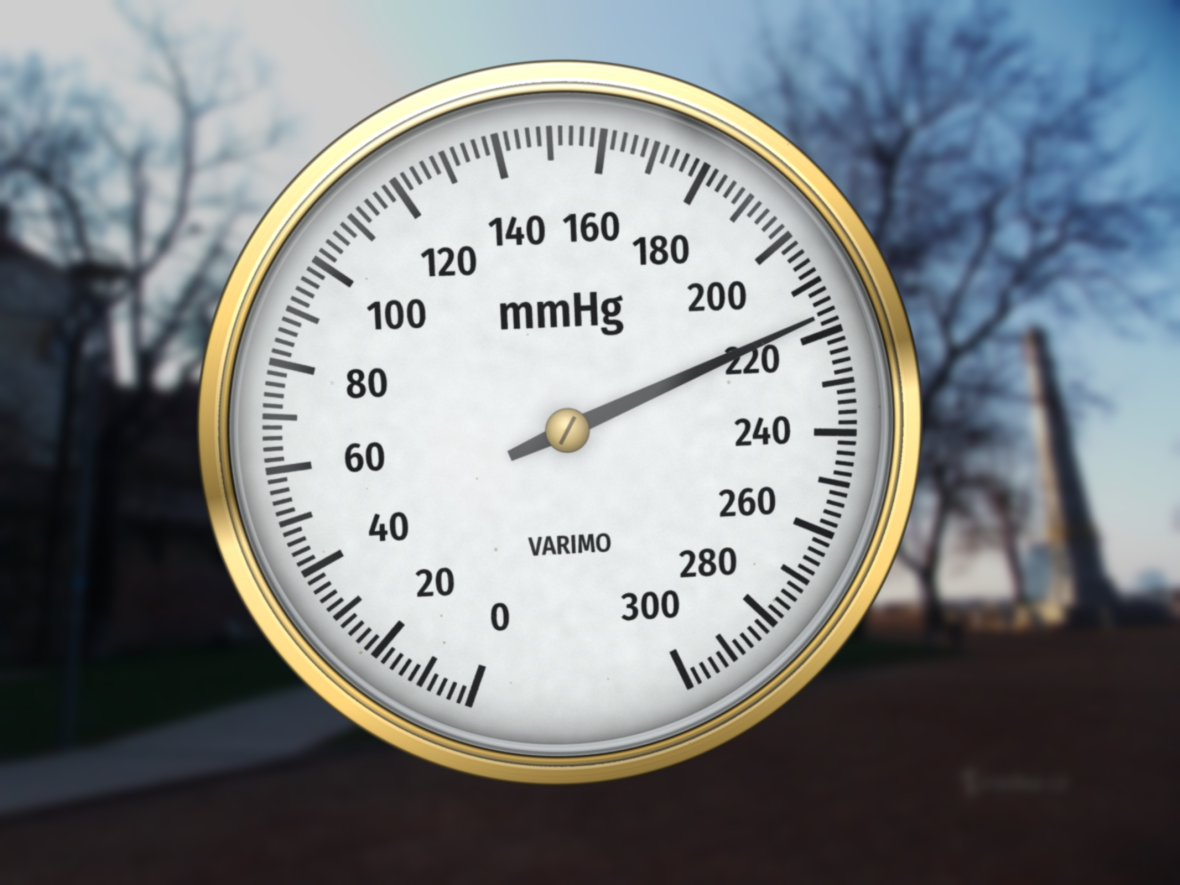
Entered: 216 mmHg
